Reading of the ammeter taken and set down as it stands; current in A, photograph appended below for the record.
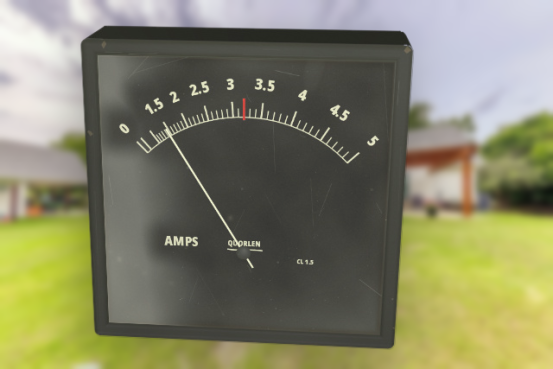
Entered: 1.5 A
